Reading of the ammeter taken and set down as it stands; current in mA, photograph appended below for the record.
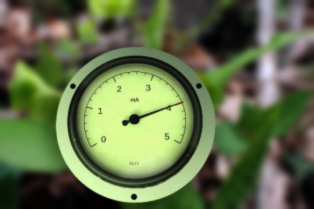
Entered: 4 mA
